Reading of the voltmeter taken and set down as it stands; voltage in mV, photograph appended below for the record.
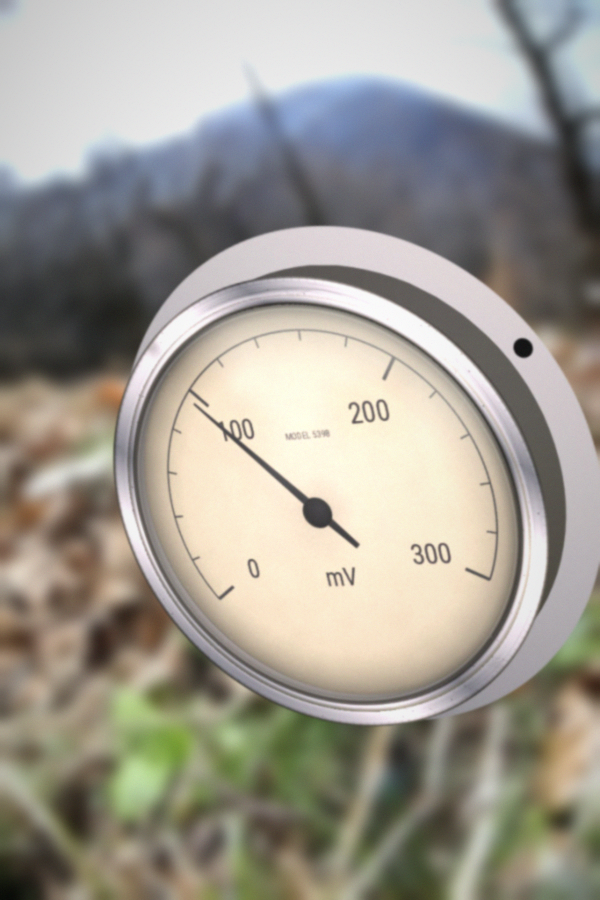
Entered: 100 mV
